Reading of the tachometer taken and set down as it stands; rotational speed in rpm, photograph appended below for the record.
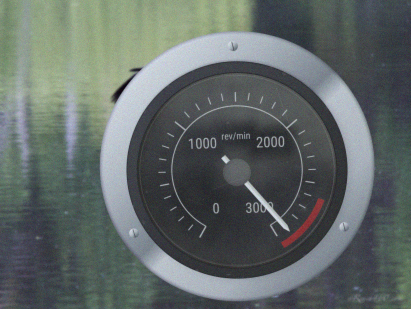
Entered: 2900 rpm
